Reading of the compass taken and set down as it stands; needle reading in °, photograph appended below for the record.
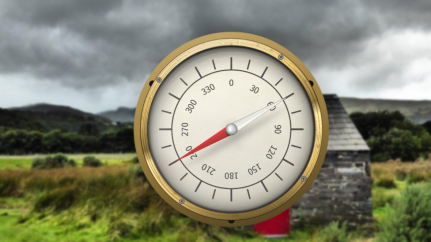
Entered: 240 °
